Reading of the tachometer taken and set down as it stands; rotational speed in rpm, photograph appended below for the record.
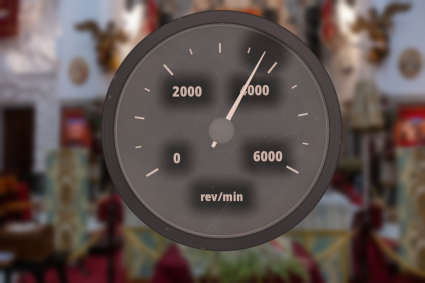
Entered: 3750 rpm
